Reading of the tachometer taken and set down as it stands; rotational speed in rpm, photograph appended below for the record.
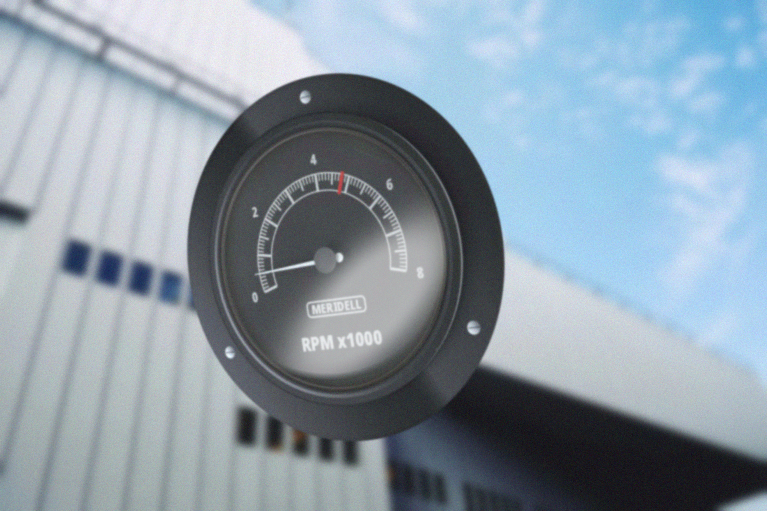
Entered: 500 rpm
